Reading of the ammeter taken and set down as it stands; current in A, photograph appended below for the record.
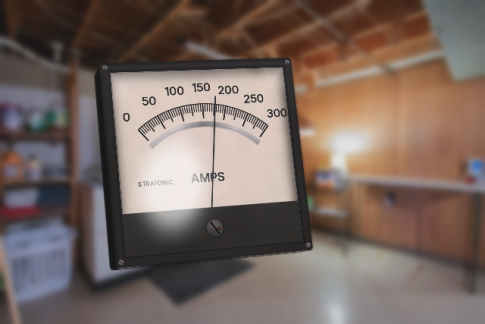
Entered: 175 A
